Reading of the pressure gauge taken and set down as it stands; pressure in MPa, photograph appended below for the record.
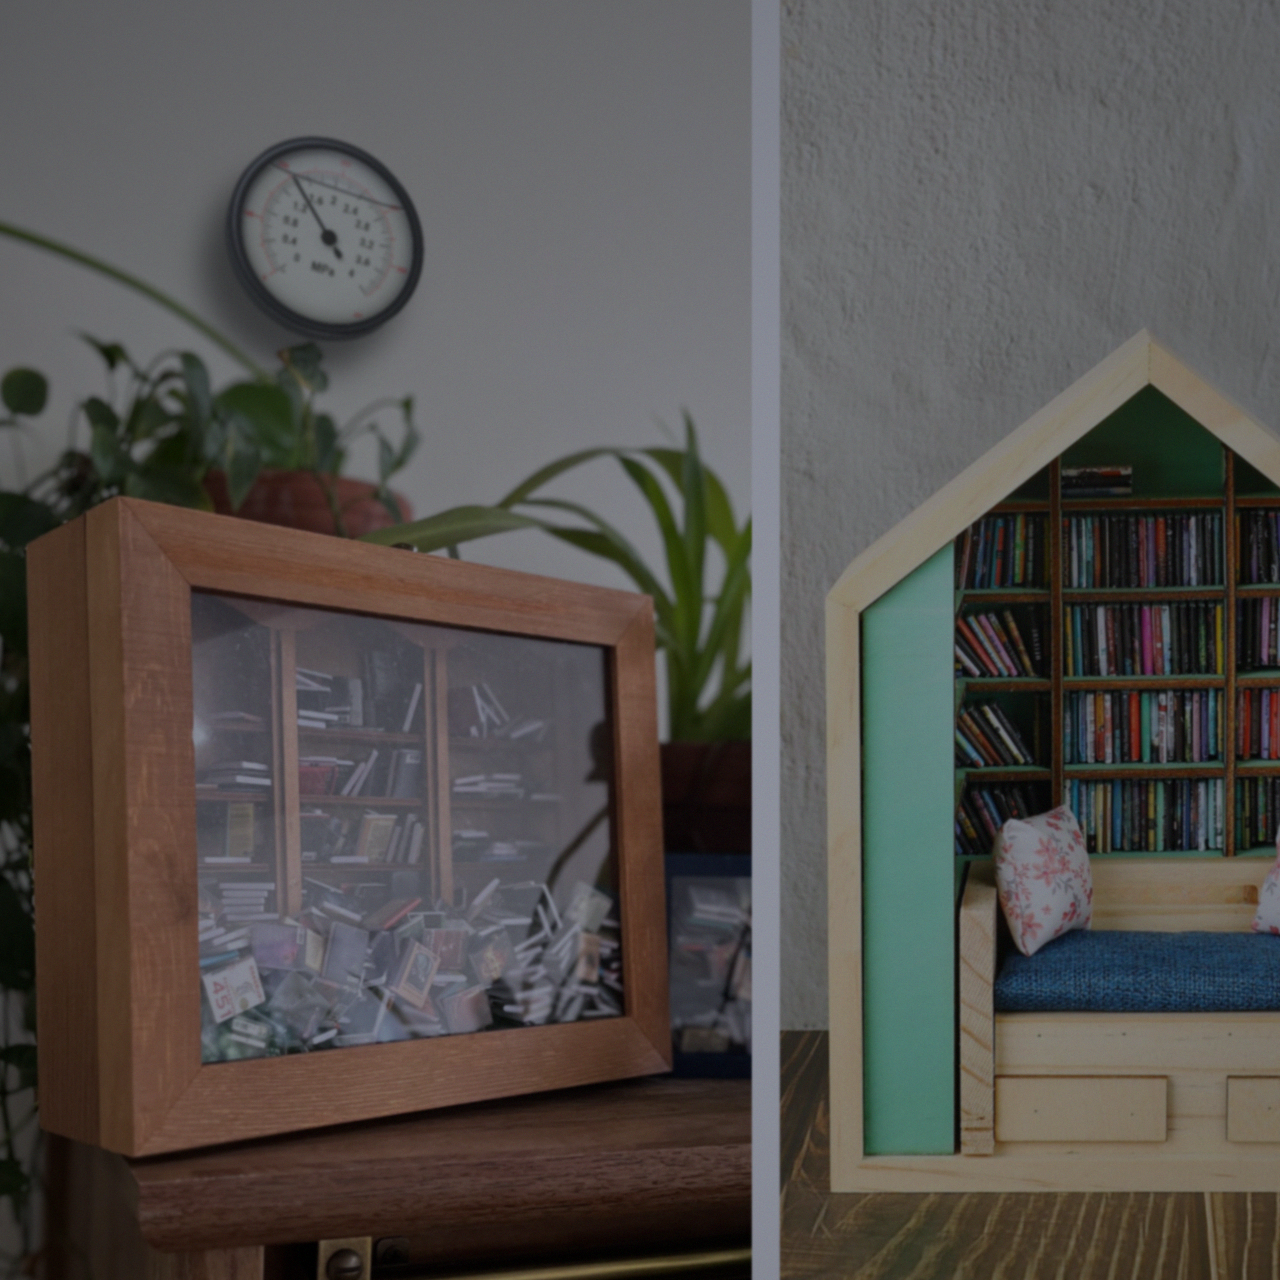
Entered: 1.4 MPa
